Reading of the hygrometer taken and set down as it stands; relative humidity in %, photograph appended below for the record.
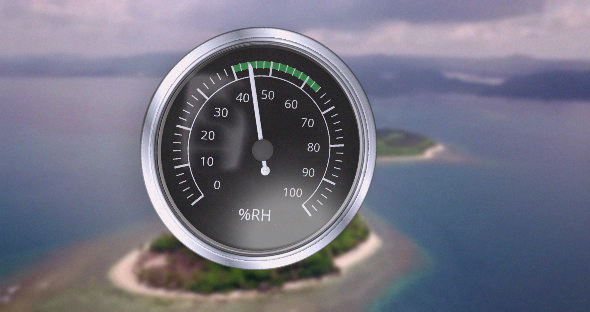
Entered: 44 %
